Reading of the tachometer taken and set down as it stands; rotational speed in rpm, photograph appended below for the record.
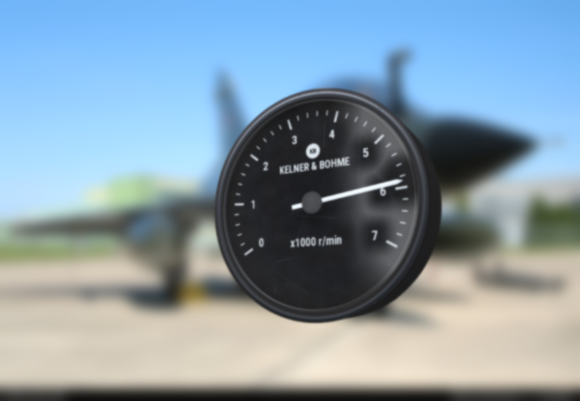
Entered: 5900 rpm
